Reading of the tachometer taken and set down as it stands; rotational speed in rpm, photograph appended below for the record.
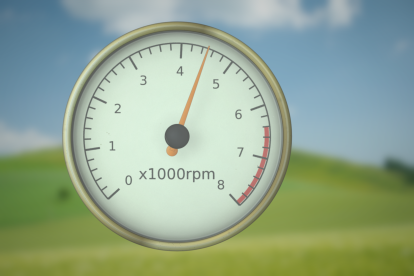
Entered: 4500 rpm
